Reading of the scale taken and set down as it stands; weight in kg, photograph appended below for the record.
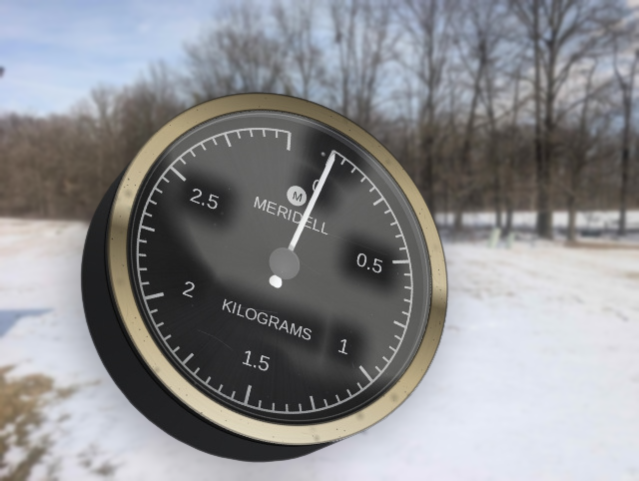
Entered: 0 kg
